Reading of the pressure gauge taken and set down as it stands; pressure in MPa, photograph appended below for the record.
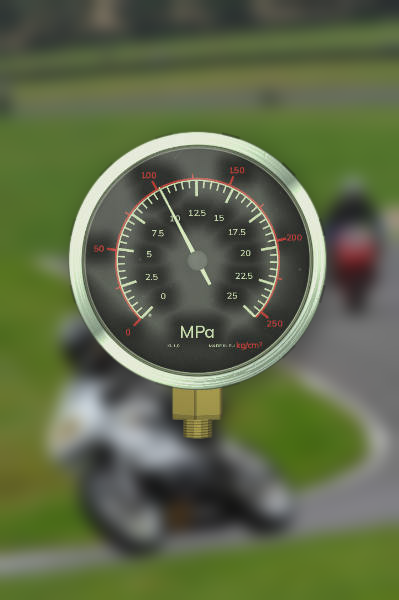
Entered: 10 MPa
